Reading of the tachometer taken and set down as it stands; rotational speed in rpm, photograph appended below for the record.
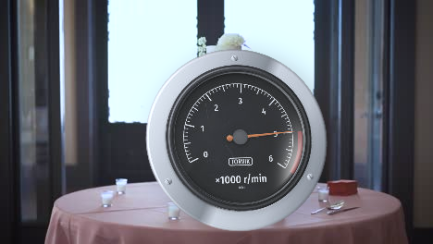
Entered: 5000 rpm
